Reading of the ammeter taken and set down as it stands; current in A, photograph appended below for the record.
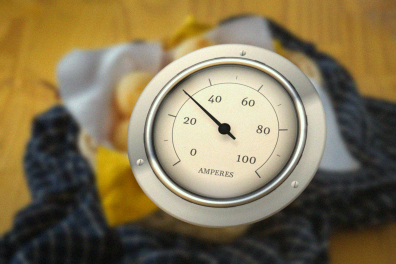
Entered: 30 A
